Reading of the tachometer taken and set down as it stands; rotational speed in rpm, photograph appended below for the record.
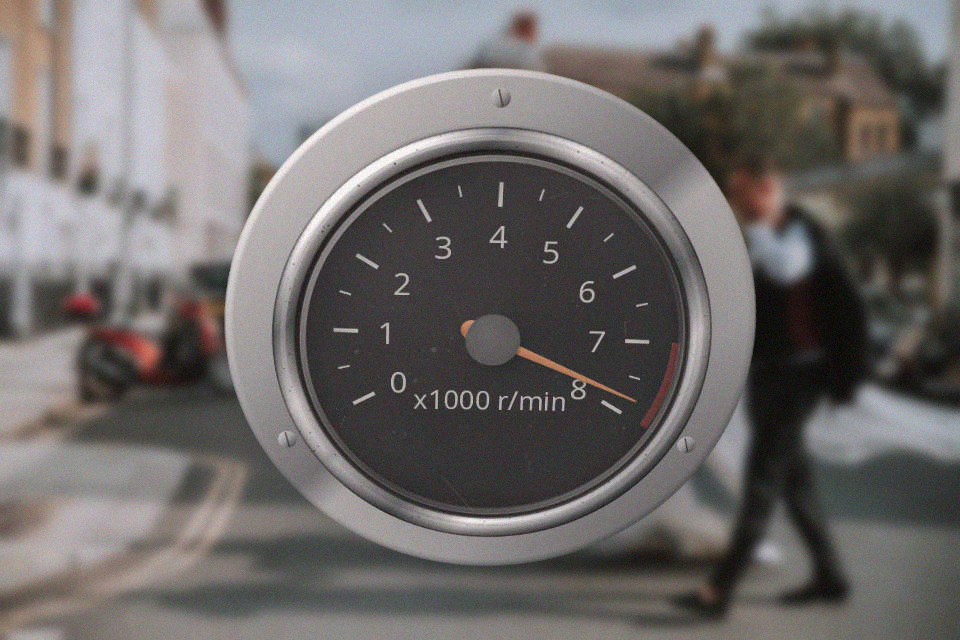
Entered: 7750 rpm
